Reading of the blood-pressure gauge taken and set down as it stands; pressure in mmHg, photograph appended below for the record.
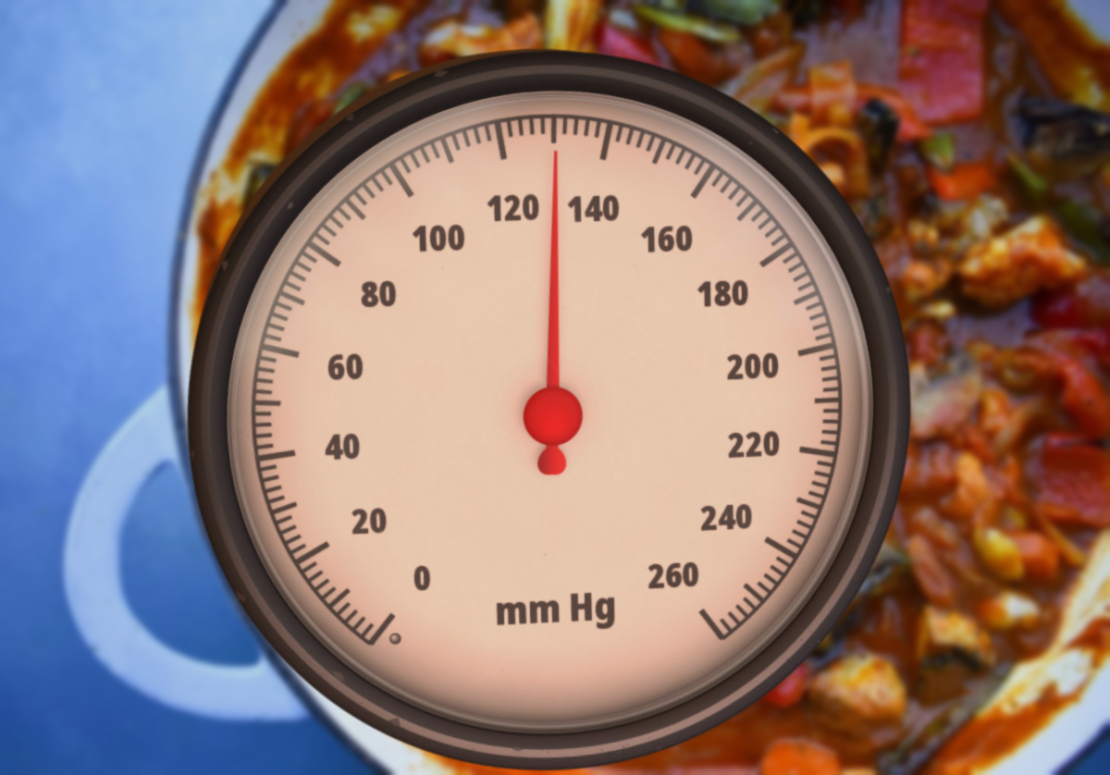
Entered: 130 mmHg
